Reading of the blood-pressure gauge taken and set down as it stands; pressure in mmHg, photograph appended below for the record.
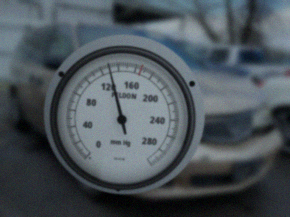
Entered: 130 mmHg
